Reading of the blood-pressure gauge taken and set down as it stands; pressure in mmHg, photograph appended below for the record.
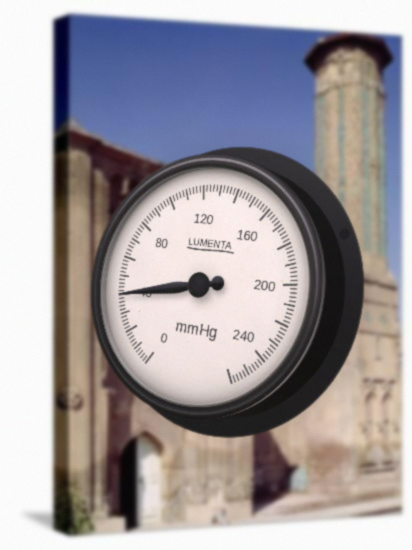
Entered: 40 mmHg
